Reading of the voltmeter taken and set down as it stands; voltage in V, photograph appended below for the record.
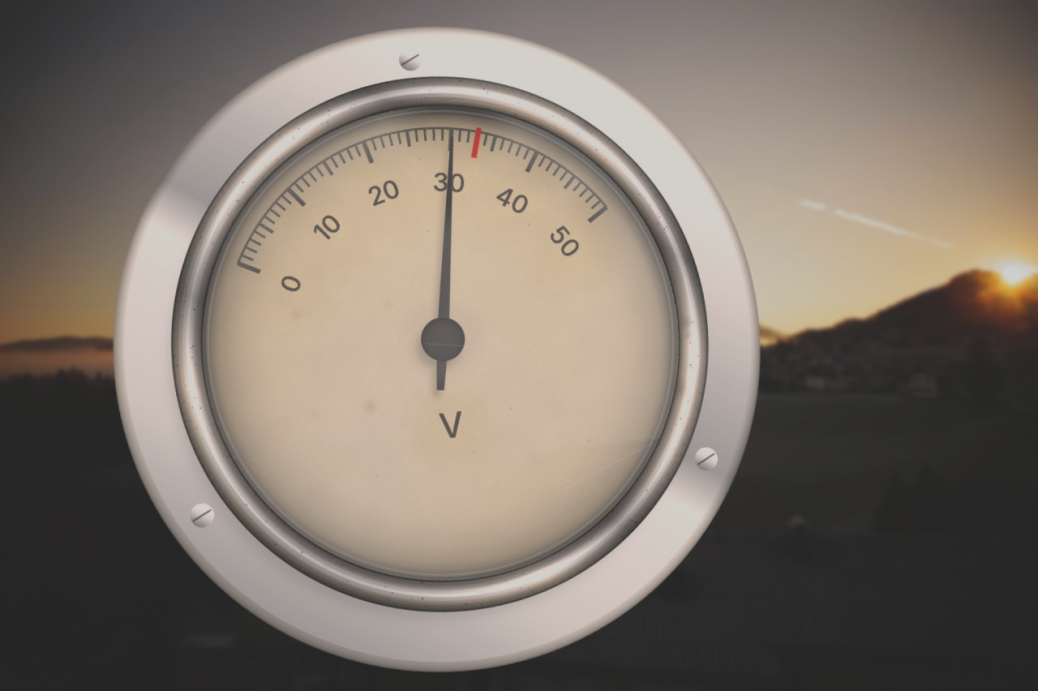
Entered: 30 V
